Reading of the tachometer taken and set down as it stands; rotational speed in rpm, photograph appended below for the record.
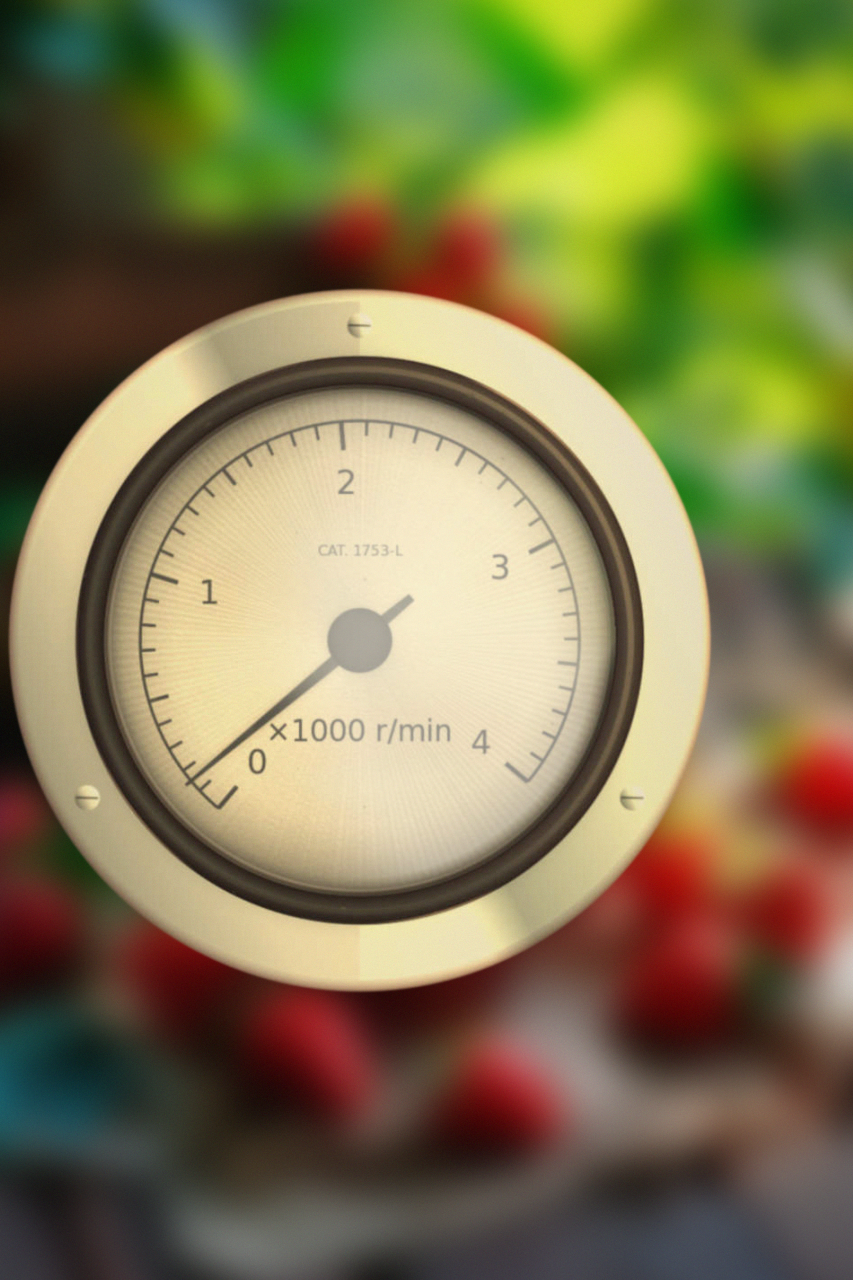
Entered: 150 rpm
